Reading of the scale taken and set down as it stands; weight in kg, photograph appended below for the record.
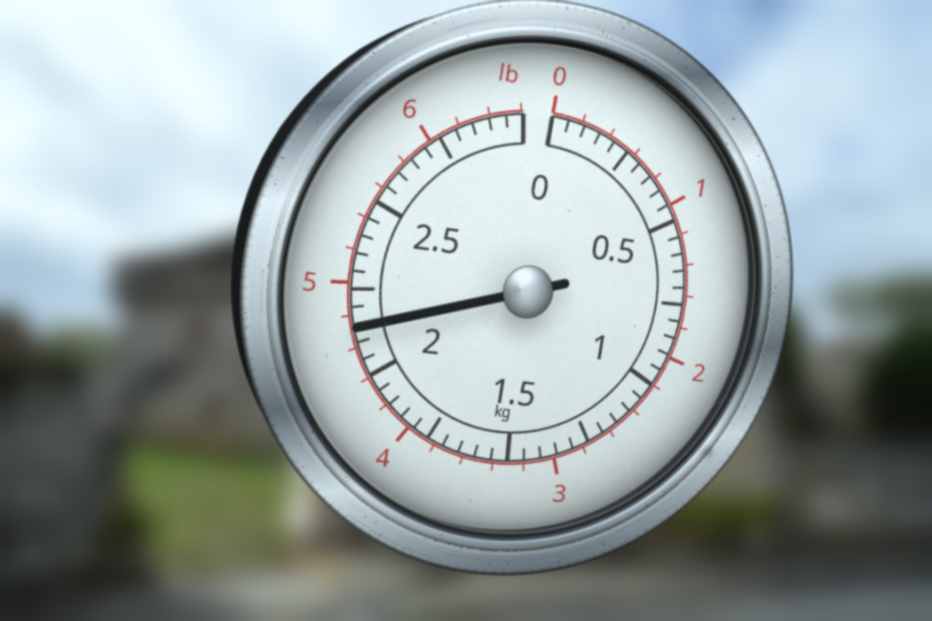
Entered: 2.15 kg
